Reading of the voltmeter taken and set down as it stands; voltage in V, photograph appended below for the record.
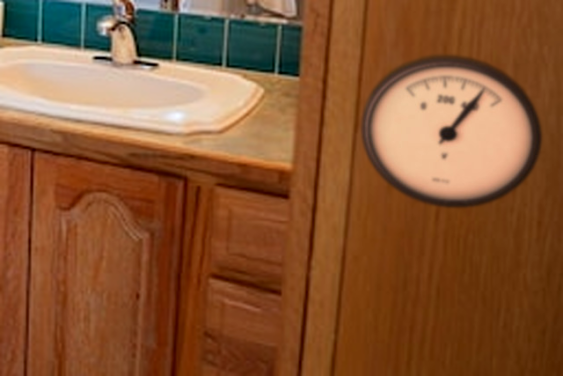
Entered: 400 V
